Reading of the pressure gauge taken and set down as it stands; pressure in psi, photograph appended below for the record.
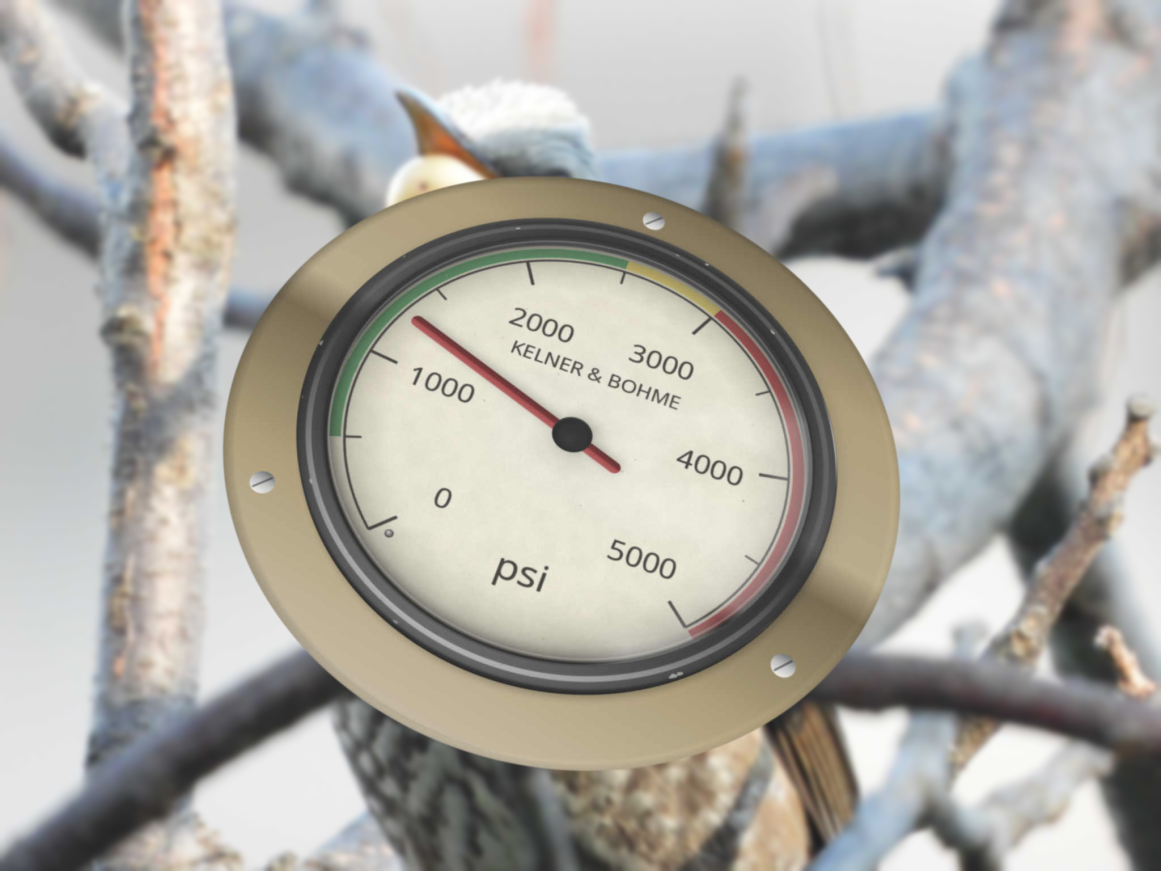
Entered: 1250 psi
